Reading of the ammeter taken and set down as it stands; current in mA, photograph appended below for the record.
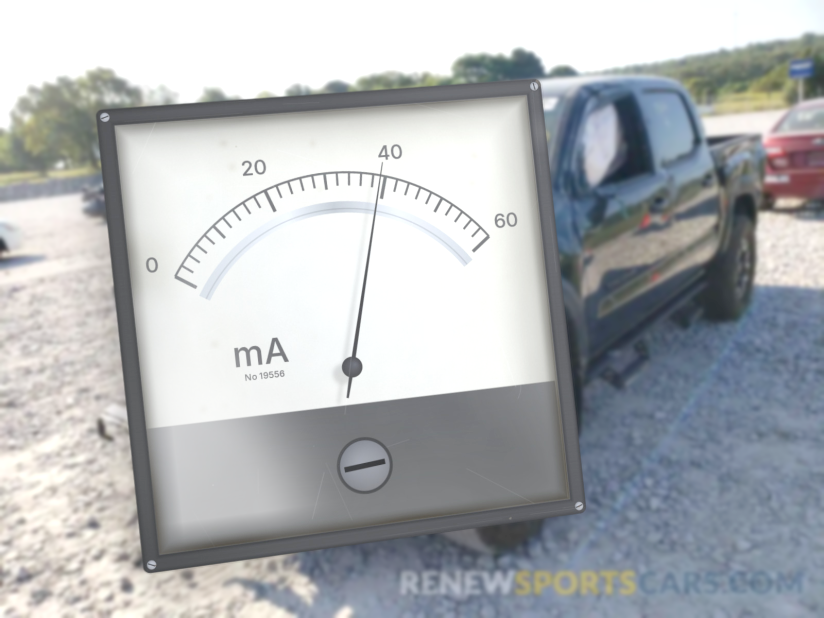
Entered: 39 mA
